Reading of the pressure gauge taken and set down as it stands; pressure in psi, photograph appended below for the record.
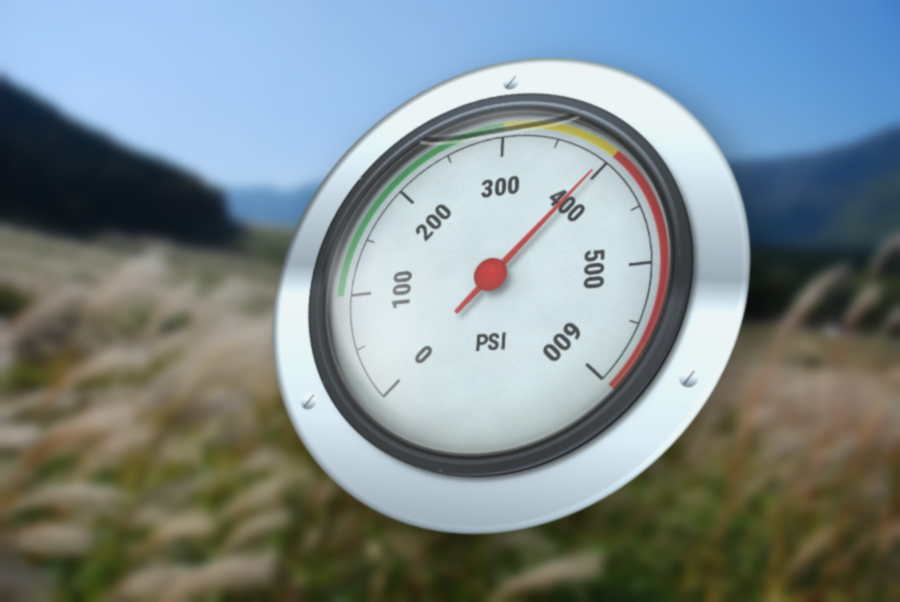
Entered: 400 psi
